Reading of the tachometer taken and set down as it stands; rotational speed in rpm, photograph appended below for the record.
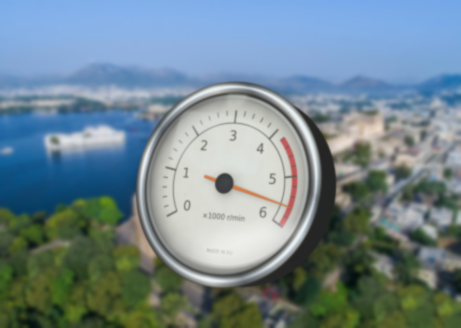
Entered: 5600 rpm
